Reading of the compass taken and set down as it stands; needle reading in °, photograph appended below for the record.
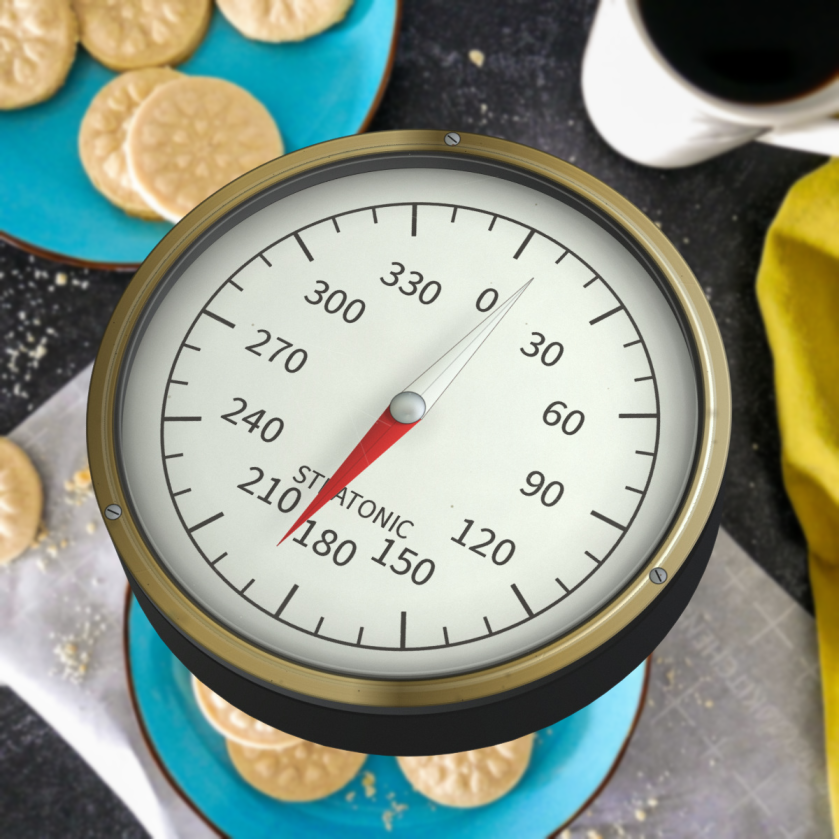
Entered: 190 °
